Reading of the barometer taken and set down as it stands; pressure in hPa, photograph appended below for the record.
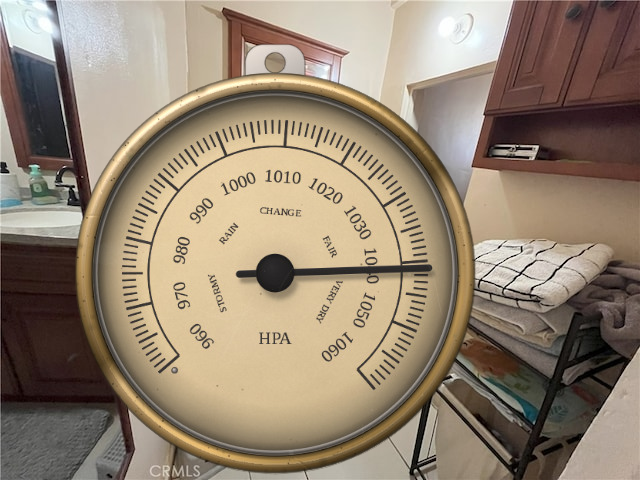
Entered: 1041 hPa
